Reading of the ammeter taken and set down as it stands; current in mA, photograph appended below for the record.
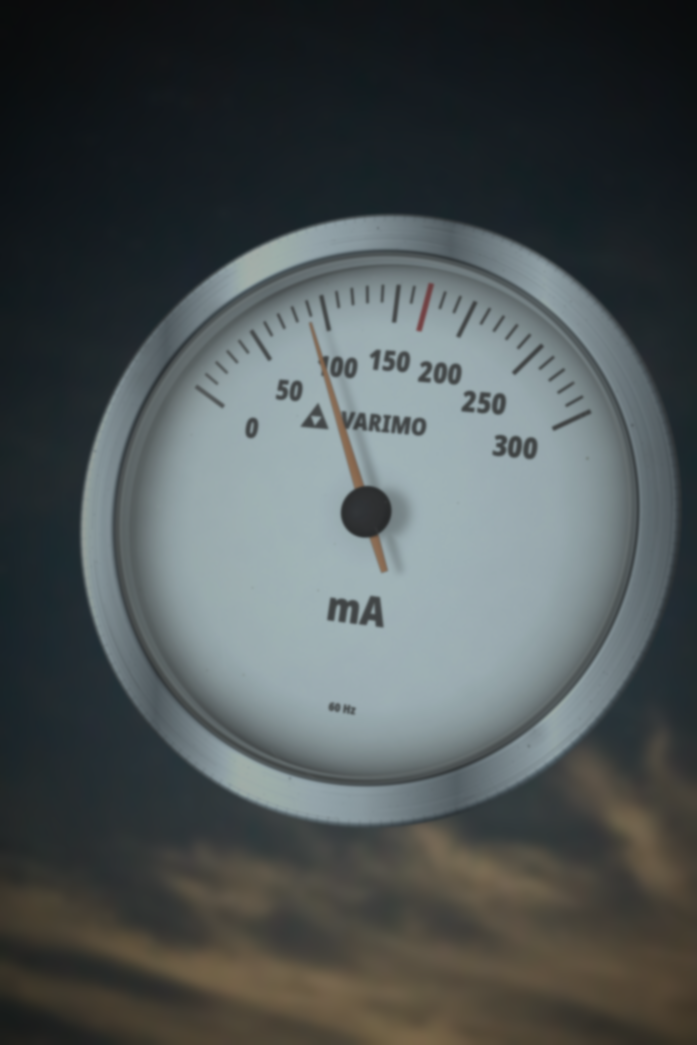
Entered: 90 mA
